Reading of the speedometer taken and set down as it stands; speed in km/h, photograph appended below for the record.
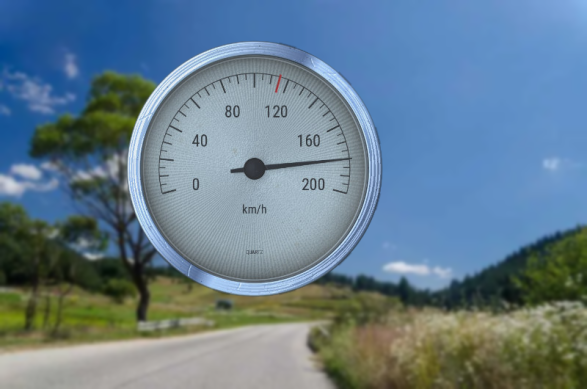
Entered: 180 km/h
